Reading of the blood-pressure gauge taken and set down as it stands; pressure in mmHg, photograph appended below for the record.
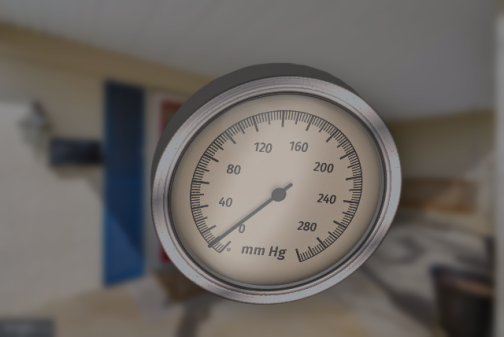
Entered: 10 mmHg
